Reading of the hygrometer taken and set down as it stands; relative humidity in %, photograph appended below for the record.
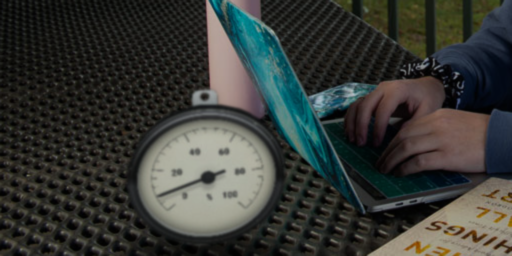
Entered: 8 %
